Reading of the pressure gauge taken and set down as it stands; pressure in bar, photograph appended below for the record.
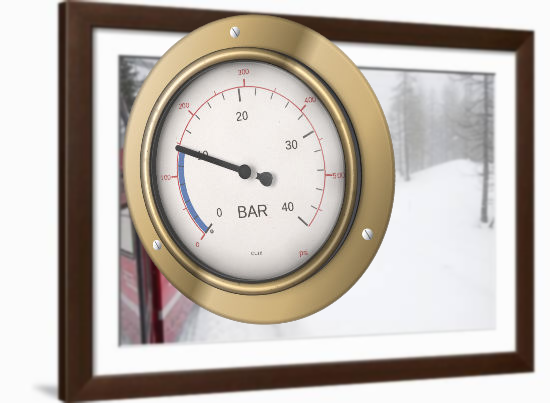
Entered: 10 bar
